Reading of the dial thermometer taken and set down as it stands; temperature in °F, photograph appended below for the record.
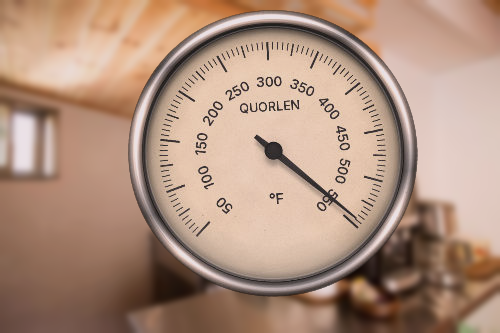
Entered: 545 °F
